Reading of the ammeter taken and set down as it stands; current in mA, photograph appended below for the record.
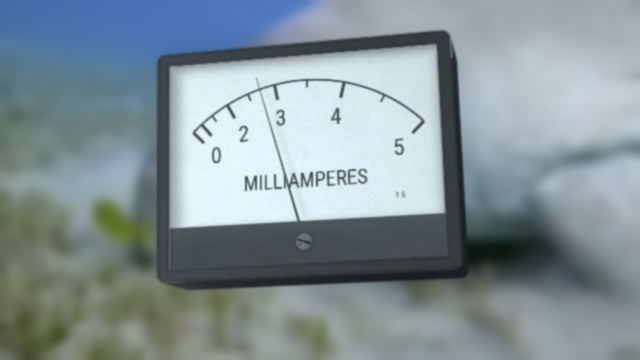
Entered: 2.75 mA
